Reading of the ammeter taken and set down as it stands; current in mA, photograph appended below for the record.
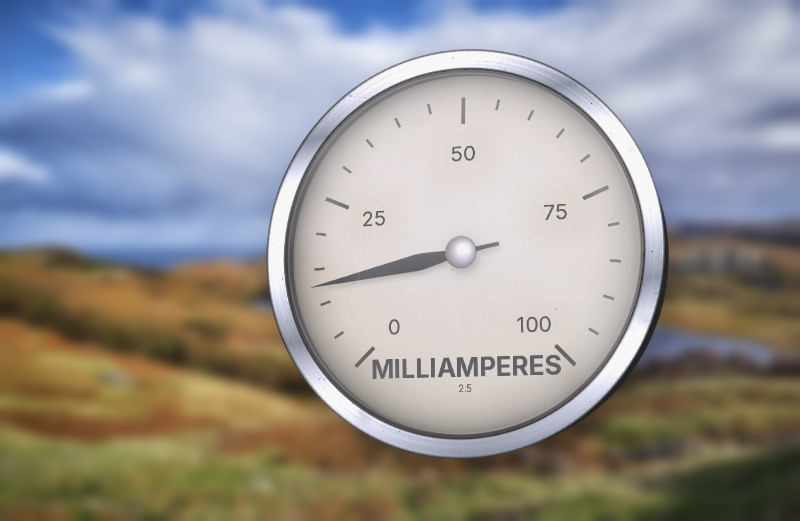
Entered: 12.5 mA
